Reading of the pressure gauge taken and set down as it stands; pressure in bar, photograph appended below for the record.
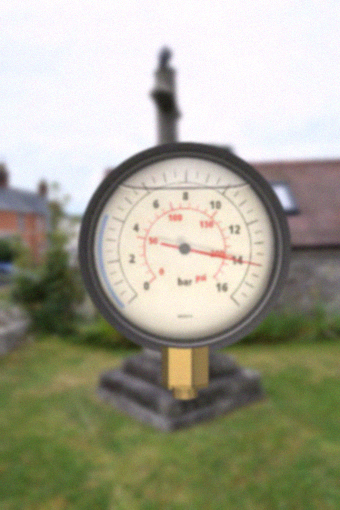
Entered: 14 bar
